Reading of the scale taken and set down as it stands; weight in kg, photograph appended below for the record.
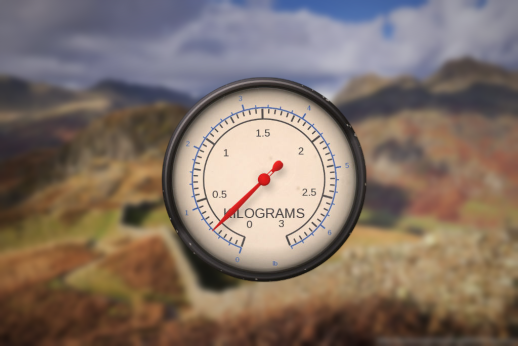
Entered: 0.25 kg
